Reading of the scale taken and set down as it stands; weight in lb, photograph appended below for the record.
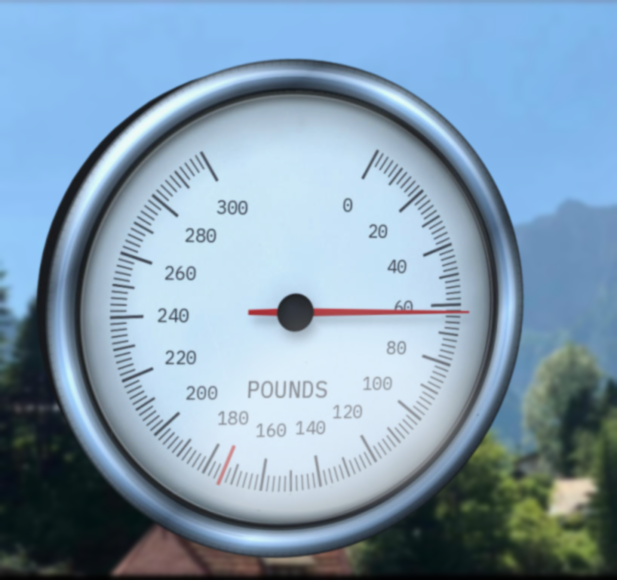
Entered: 62 lb
